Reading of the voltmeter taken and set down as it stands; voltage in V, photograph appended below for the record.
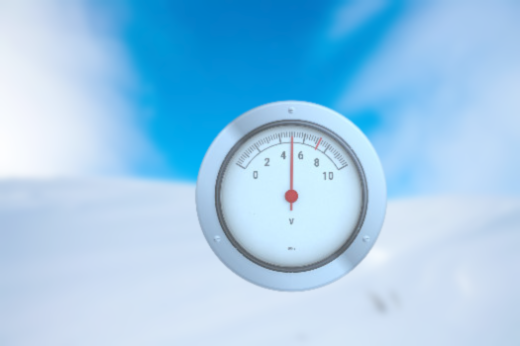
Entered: 5 V
